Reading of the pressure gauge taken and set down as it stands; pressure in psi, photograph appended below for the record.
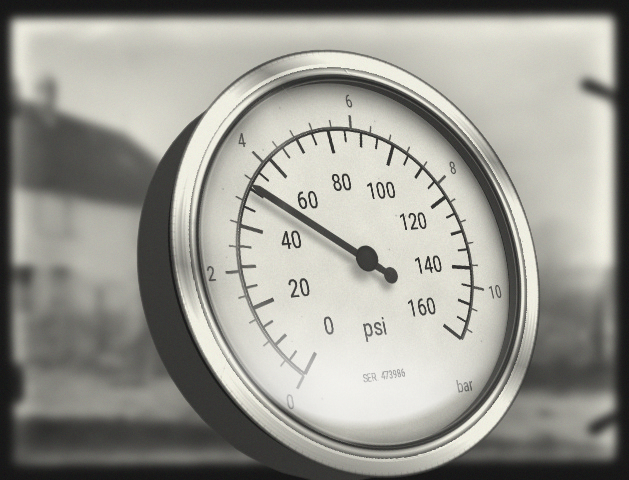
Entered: 50 psi
